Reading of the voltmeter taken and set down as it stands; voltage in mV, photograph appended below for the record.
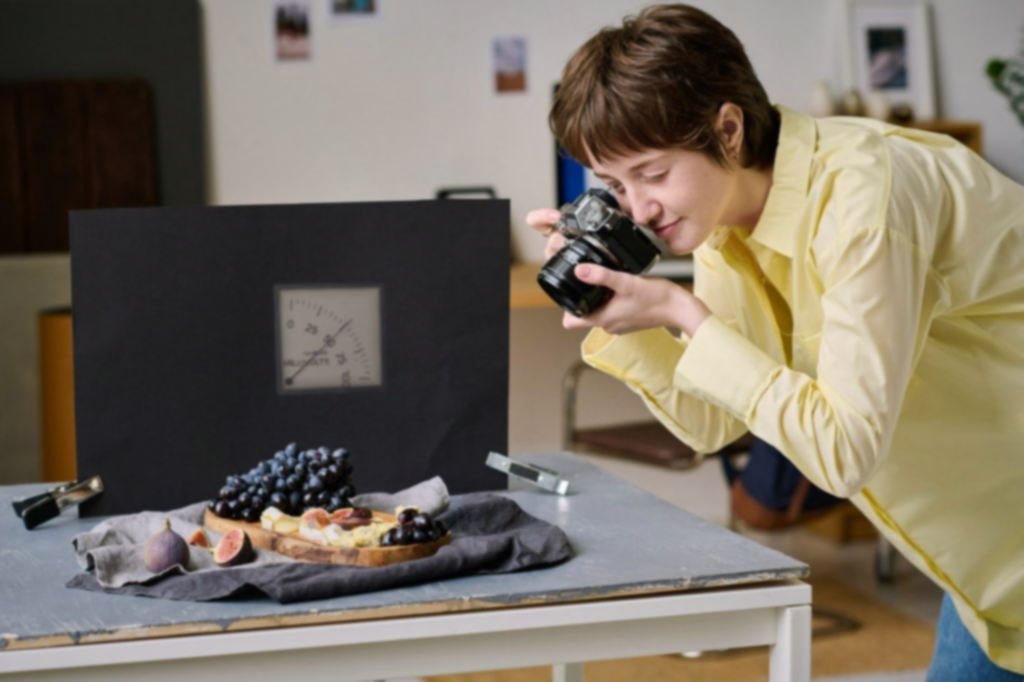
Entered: 50 mV
